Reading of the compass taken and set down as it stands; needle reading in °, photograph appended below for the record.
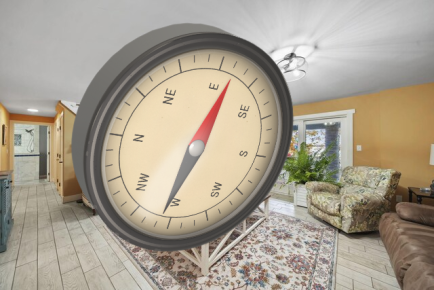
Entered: 100 °
